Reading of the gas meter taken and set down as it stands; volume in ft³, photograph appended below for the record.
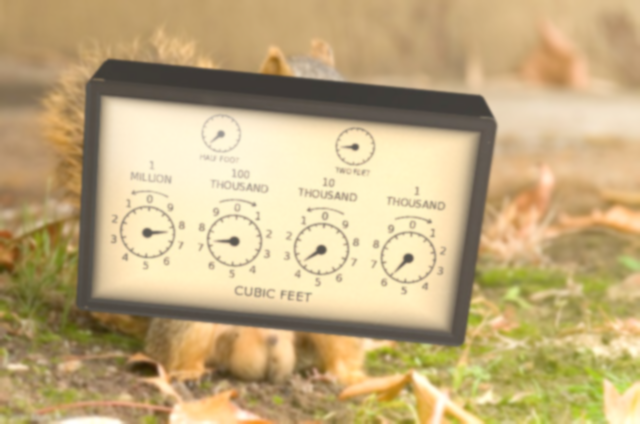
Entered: 773600 ft³
